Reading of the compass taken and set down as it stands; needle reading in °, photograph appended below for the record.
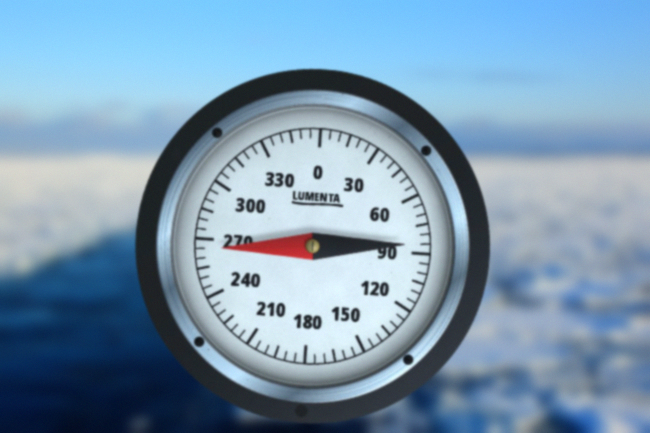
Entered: 265 °
